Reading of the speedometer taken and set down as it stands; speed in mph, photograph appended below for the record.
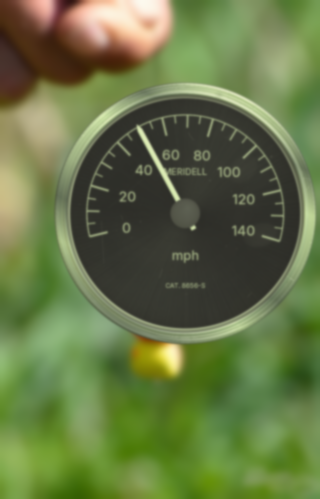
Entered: 50 mph
